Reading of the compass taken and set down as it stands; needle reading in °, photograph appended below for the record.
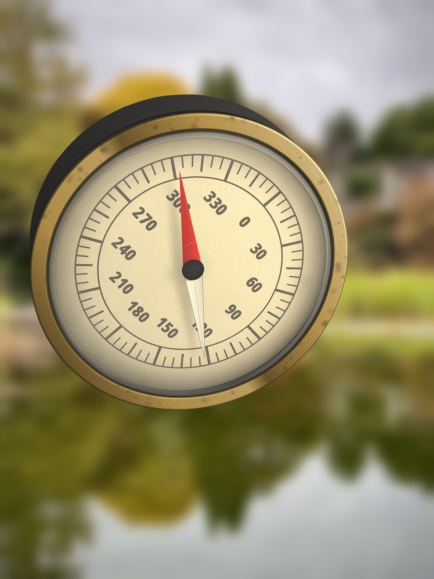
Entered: 302.5 °
